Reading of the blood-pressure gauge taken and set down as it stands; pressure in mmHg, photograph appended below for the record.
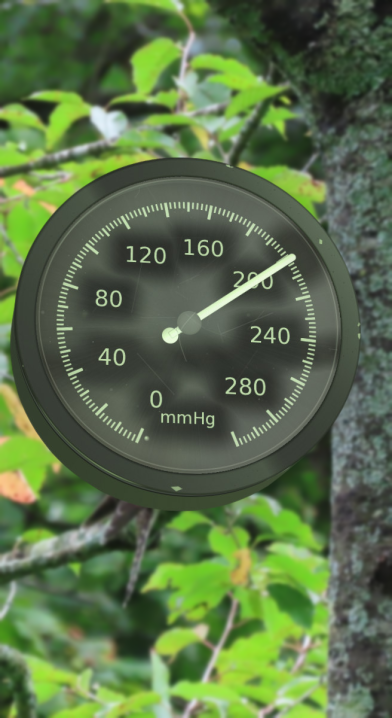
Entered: 202 mmHg
